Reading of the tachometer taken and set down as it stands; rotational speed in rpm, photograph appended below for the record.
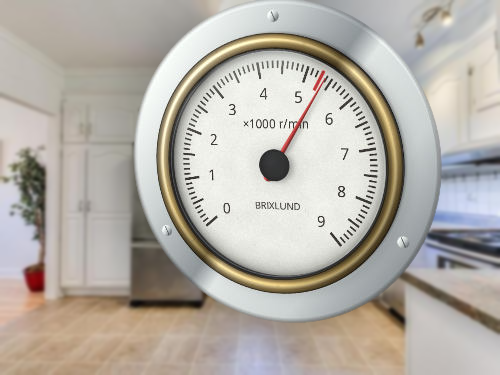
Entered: 5400 rpm
